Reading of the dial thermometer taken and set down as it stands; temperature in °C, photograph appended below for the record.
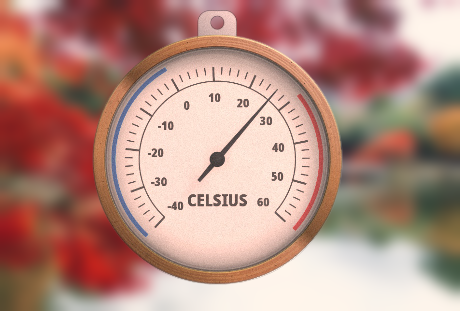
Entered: 26 °C
